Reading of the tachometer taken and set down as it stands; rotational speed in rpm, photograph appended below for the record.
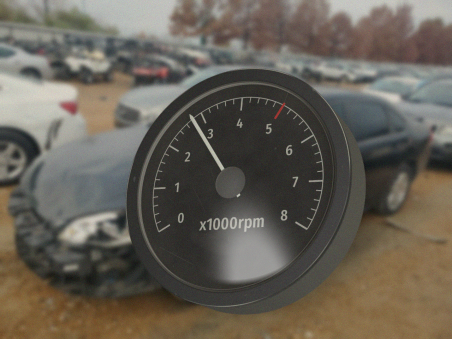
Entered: 2800 rpm
